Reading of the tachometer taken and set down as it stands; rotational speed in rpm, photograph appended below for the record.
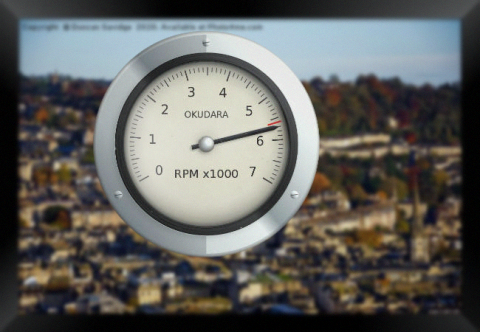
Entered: 5700 rpm
